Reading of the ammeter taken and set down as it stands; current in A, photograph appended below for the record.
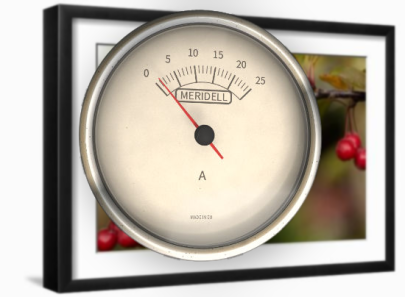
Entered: 1 A
